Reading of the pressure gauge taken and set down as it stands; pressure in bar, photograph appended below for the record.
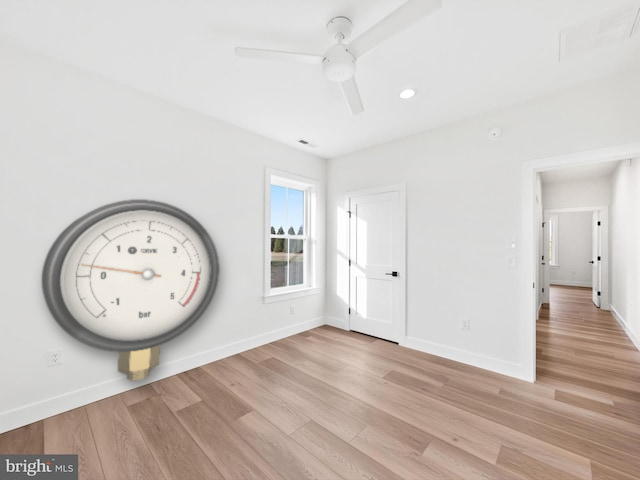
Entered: 0.25 bar
